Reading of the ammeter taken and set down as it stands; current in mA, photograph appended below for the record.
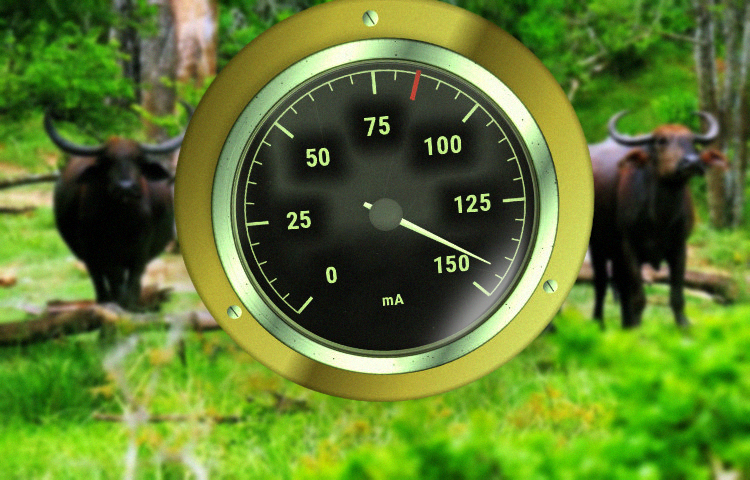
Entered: 142.5 mA
